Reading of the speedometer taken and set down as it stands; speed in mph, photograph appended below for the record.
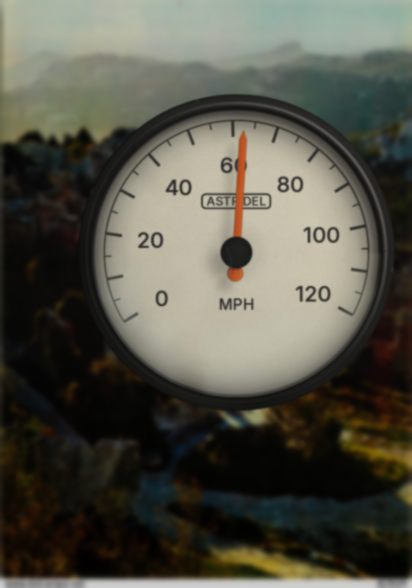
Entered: 62.5 mph
